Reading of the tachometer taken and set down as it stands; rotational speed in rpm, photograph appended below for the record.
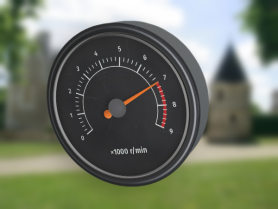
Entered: 7000 rpm
